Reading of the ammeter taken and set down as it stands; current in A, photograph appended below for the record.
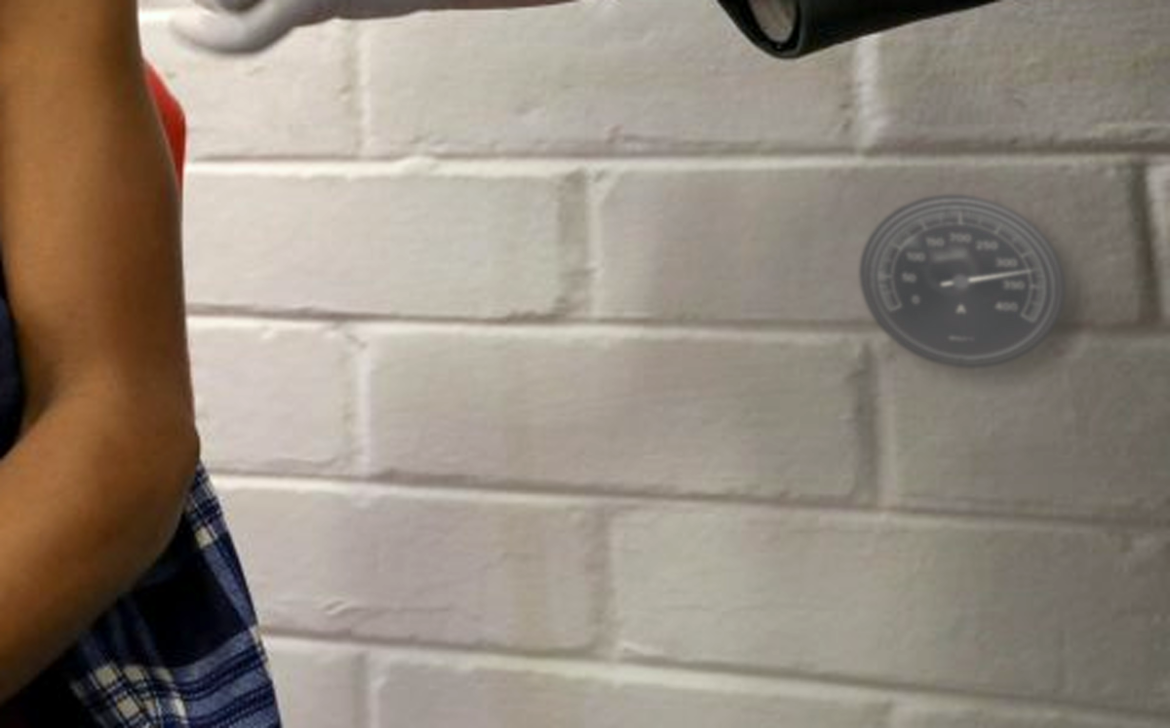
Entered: 325 A
